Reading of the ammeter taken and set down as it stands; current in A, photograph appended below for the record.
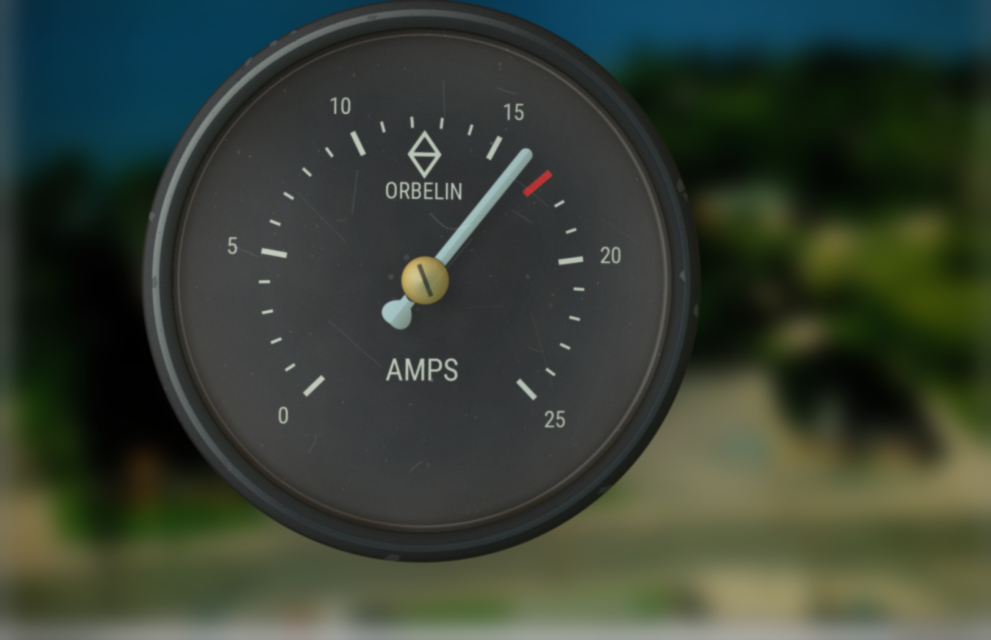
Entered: 16 A
